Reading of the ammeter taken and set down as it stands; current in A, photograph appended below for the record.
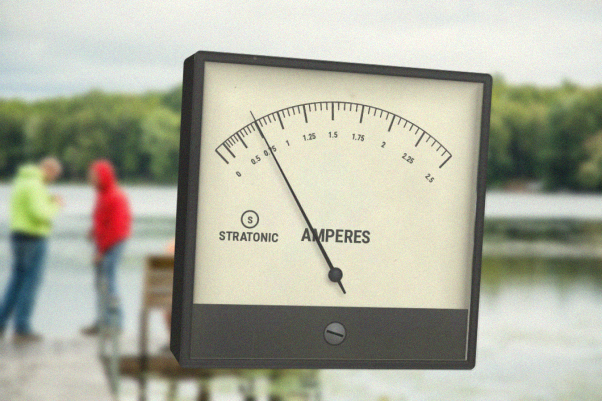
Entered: 0.75 A
